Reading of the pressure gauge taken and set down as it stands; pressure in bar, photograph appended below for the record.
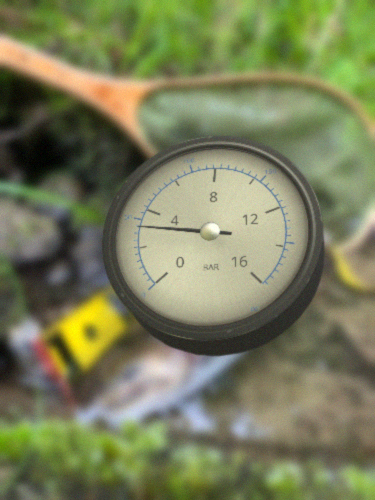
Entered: 3 bar
